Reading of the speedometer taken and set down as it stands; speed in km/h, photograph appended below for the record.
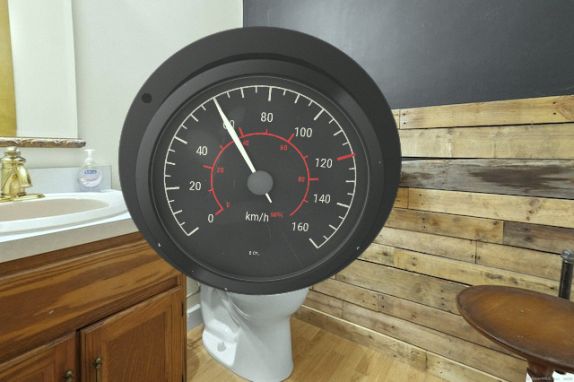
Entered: 60 km/h
